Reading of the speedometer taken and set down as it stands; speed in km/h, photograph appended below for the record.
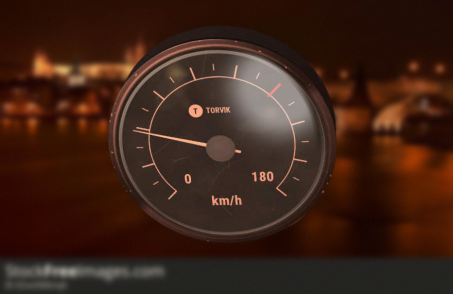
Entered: 40 km/h
